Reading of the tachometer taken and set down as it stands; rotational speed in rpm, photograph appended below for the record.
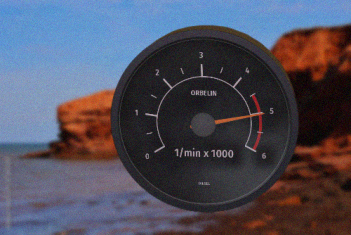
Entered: 5000 rpm
